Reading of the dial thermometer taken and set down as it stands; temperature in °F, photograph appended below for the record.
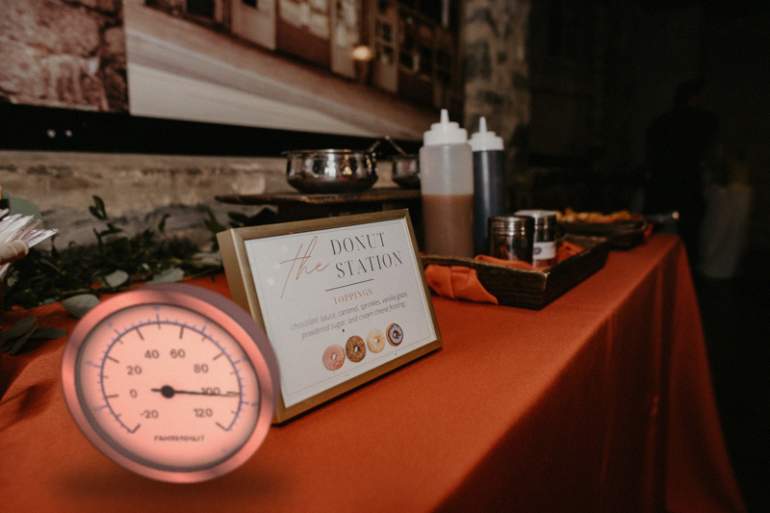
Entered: 100 °F
